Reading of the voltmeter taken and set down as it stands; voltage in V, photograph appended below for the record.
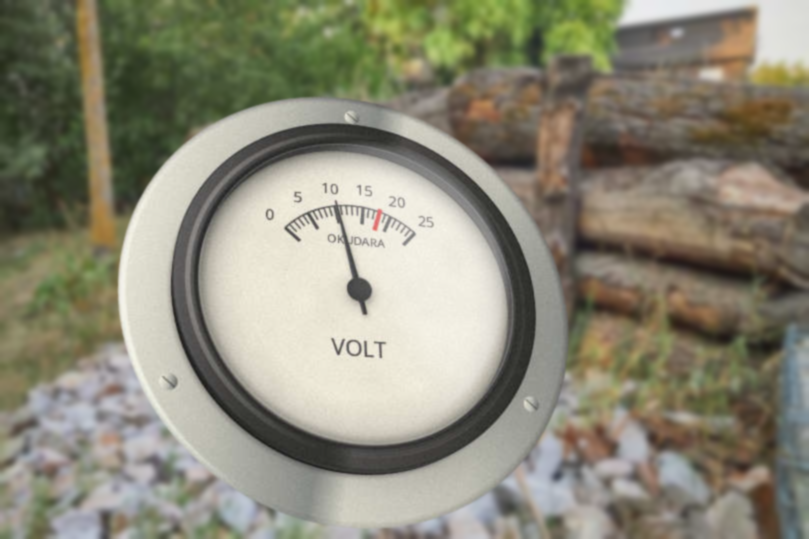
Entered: 10 V
